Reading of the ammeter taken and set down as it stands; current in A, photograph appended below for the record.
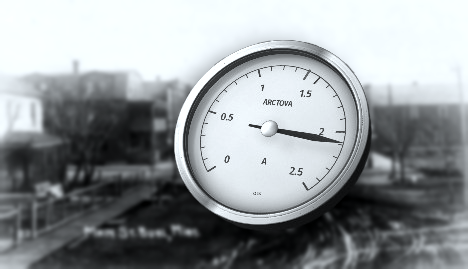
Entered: 2.1 A
